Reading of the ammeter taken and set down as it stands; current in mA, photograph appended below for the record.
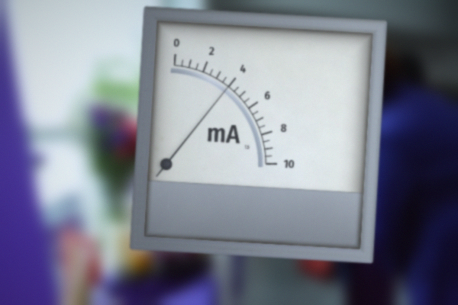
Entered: 4 mA
